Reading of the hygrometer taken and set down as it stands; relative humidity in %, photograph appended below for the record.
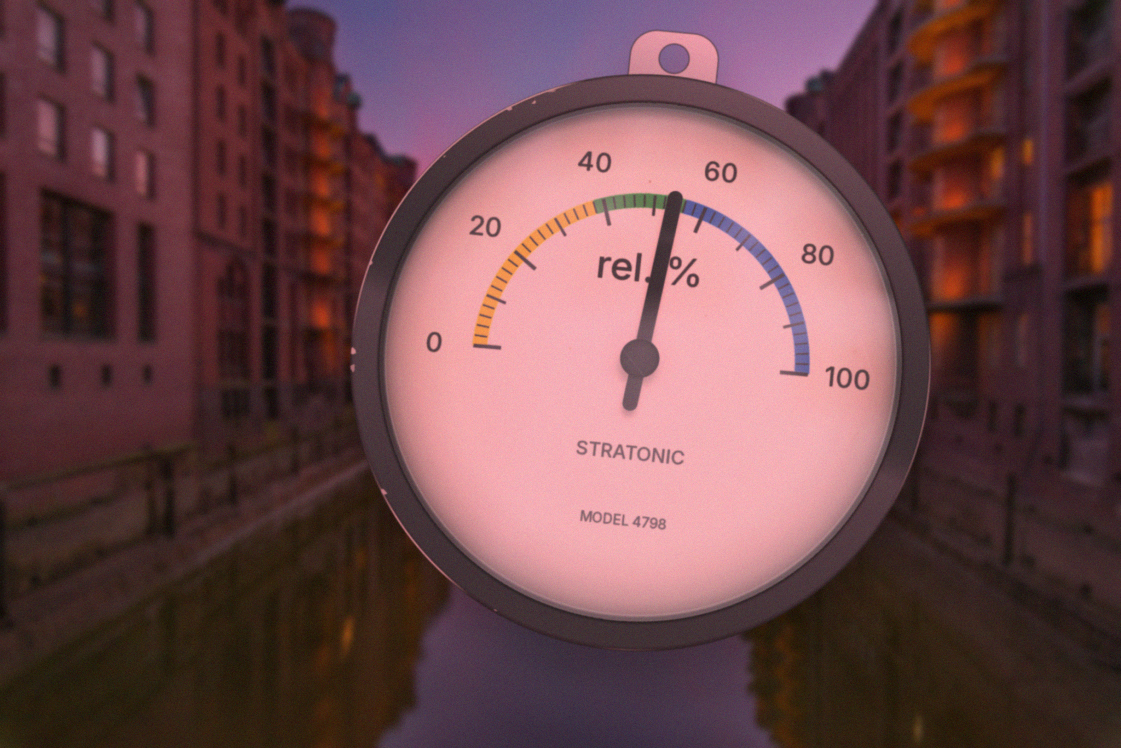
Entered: 54 %
